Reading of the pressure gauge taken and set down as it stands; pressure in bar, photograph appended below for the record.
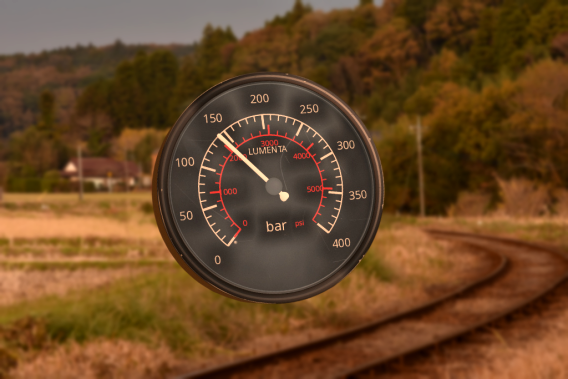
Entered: 140 bar
